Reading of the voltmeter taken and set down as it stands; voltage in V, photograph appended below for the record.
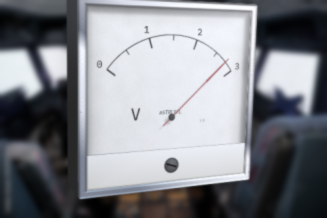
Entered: 2.75 V
